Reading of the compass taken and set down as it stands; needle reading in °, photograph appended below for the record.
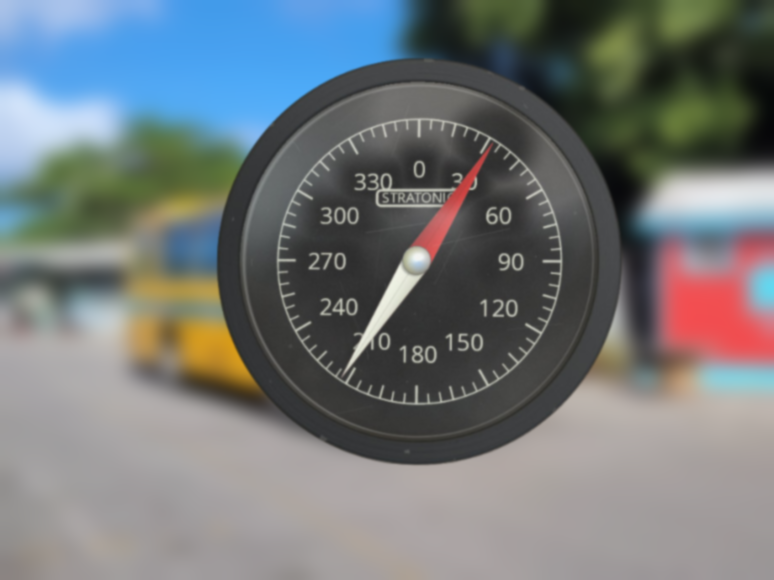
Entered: 32.5 °
